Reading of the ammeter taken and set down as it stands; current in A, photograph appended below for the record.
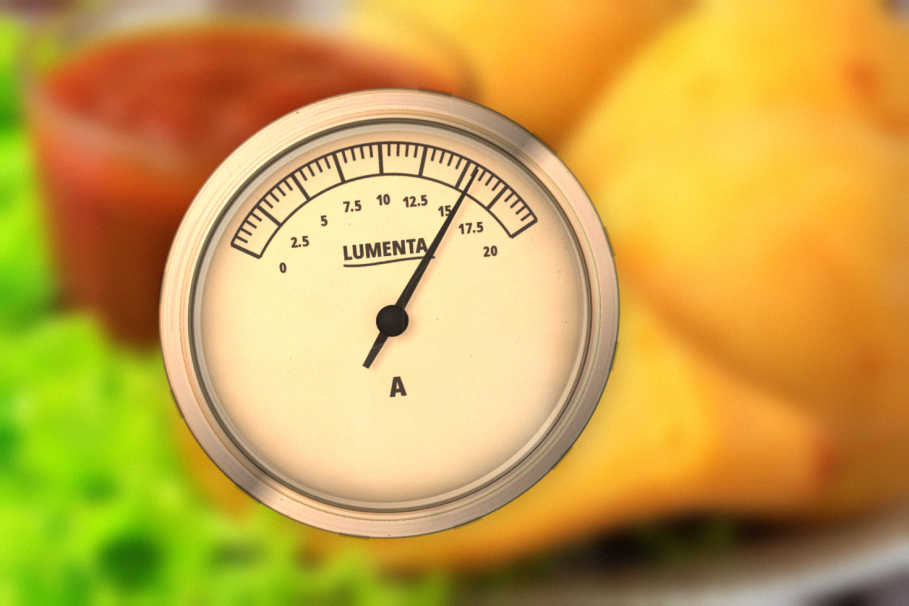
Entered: 15.5 A
